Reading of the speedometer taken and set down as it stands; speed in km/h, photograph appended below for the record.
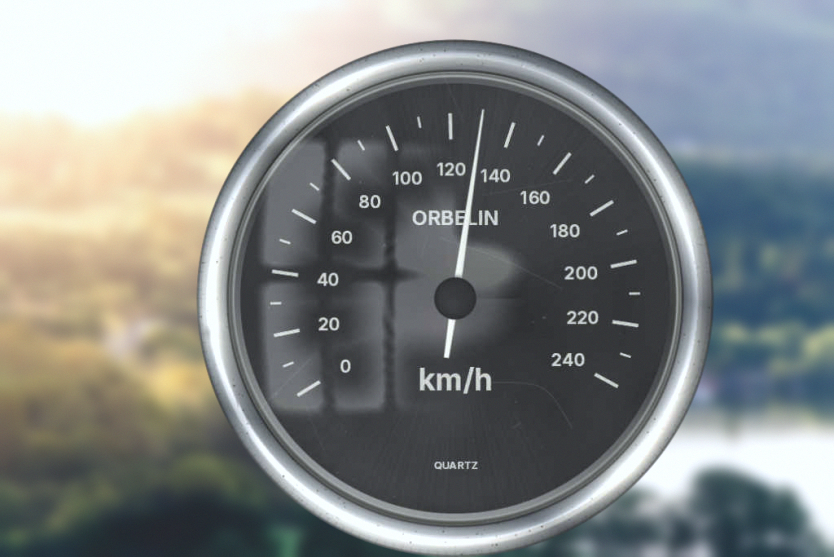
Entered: 130 km/h
